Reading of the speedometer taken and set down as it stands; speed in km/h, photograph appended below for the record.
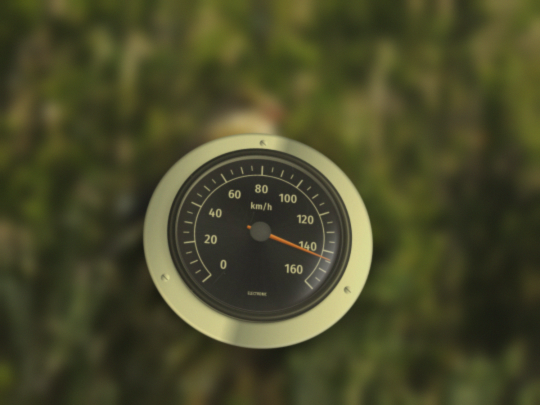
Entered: 145 km/h
